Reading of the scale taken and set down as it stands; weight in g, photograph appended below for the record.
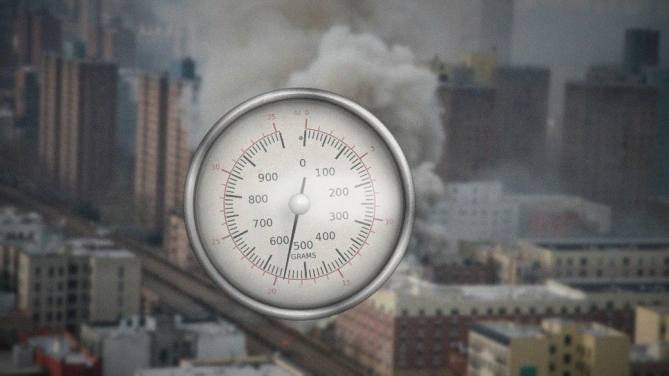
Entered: 550 g
